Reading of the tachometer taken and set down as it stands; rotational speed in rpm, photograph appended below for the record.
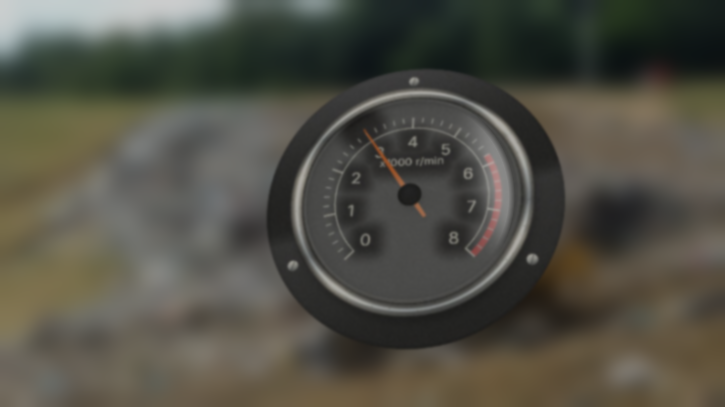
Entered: 3000 rpm
